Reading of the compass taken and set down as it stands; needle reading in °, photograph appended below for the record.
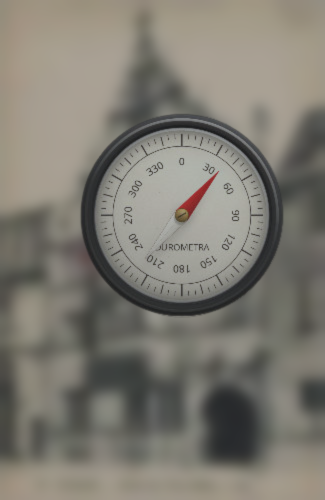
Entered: 40 °
